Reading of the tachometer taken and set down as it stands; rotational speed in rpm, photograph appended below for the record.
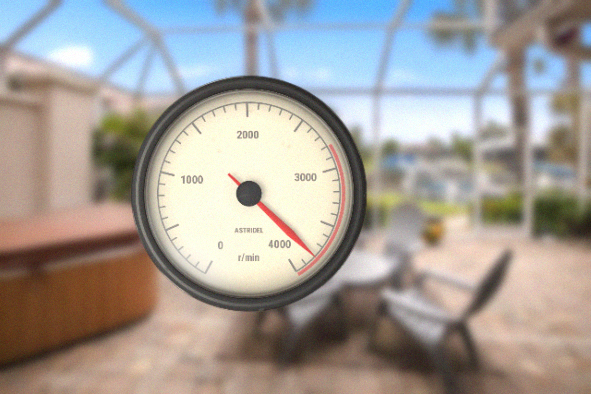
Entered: 3800 rpm
